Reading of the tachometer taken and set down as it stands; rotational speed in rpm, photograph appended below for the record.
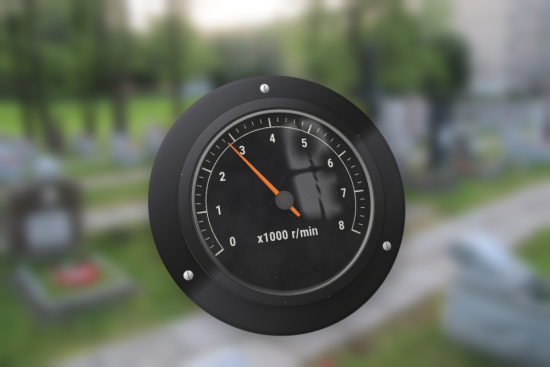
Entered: 2800 rpm
